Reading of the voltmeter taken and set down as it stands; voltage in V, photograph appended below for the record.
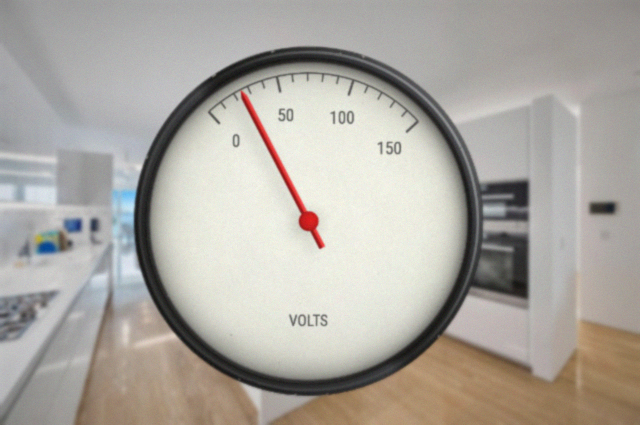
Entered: 25 V
